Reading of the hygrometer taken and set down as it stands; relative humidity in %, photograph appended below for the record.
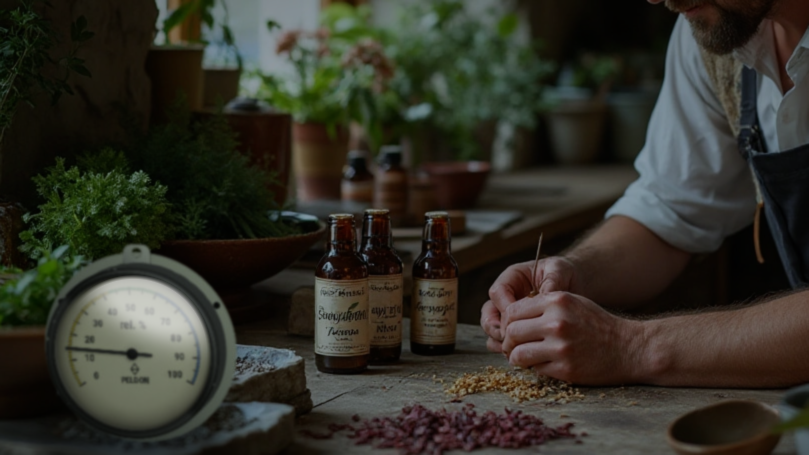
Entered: 15 %
